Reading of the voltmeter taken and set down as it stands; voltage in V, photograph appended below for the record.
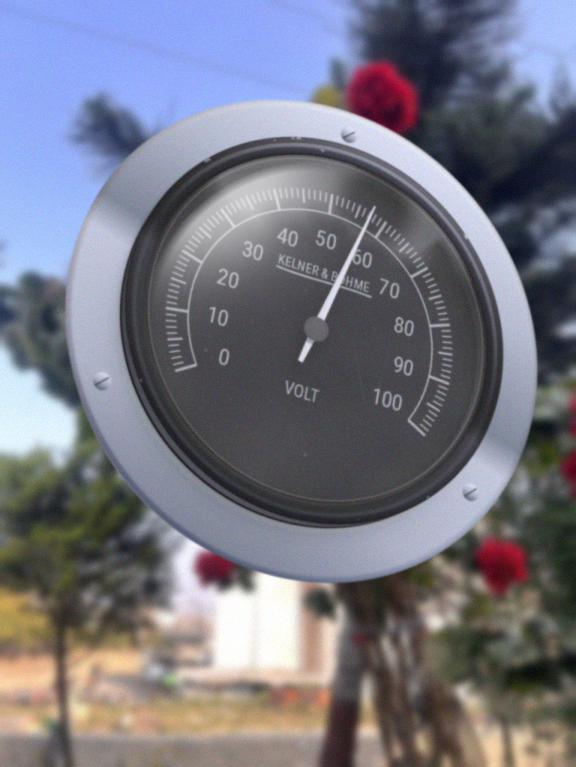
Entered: 57 V
